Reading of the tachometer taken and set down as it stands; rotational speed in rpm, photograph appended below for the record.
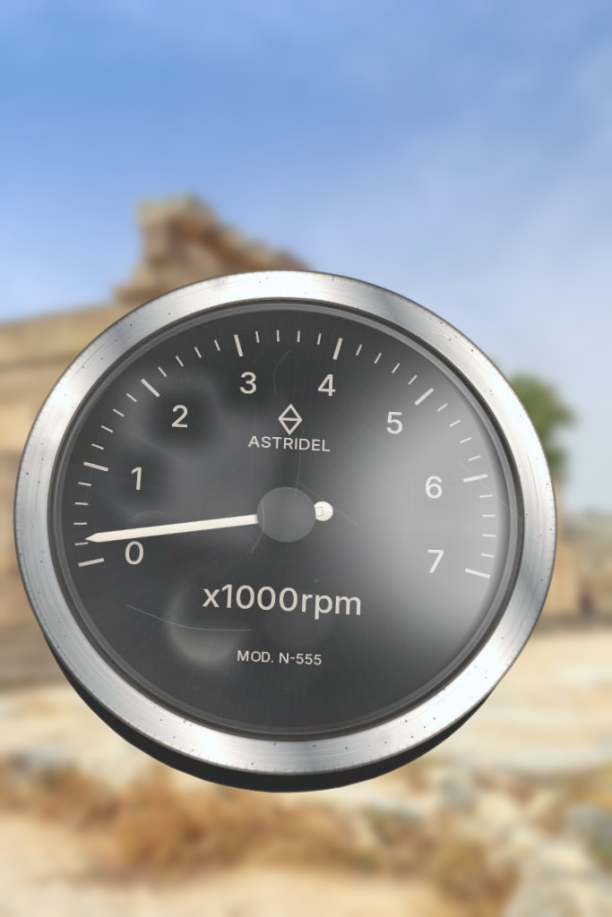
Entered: 200 rpm
